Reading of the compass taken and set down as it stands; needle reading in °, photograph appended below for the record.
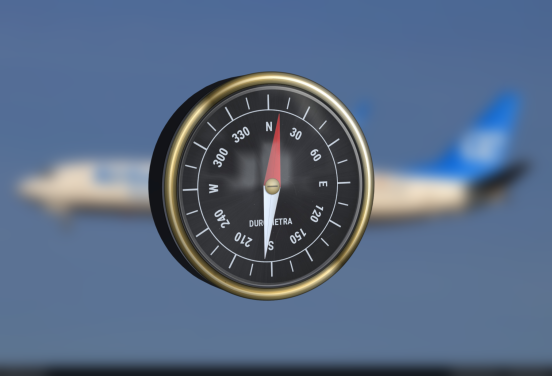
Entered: 7.5 °
